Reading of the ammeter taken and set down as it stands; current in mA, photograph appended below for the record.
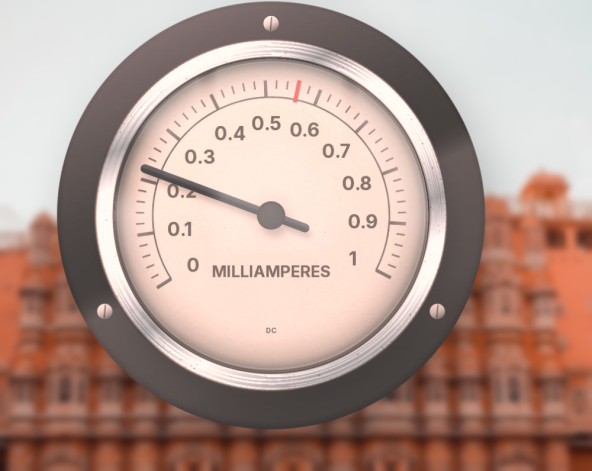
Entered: 0.22 mA
